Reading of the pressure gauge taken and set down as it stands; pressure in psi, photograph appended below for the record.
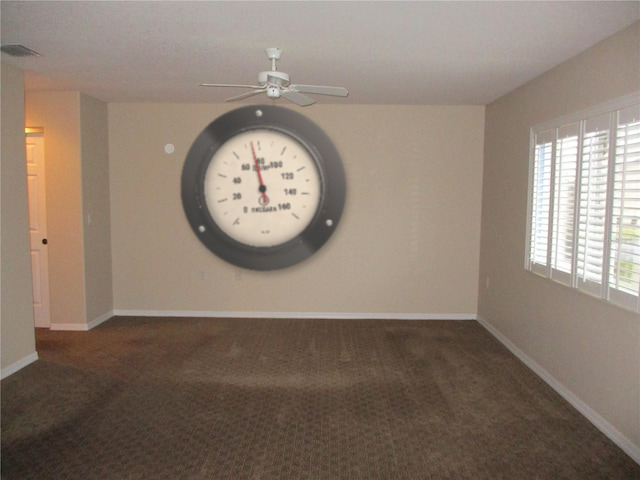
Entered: 75 psi
